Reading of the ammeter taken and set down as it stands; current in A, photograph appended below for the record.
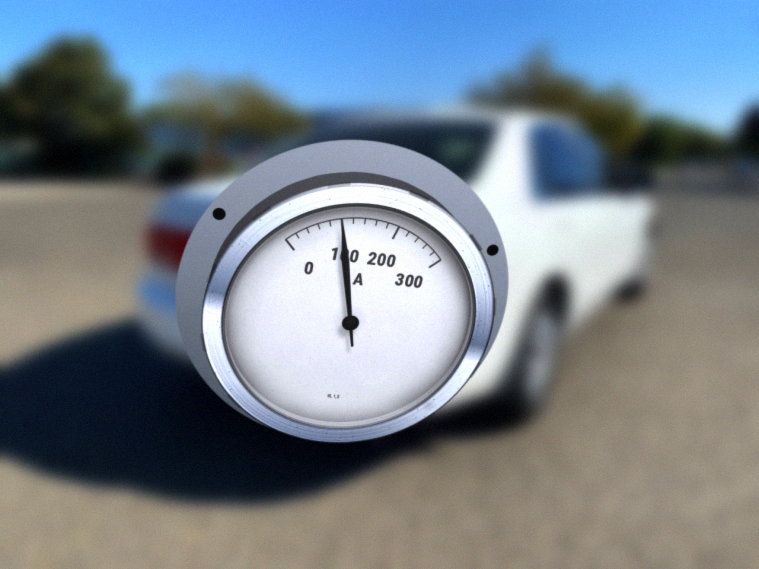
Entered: 100 A
